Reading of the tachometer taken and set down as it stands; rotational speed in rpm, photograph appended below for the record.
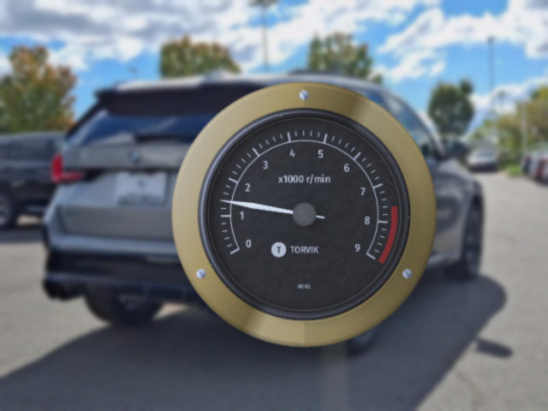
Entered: 1400 rpm
